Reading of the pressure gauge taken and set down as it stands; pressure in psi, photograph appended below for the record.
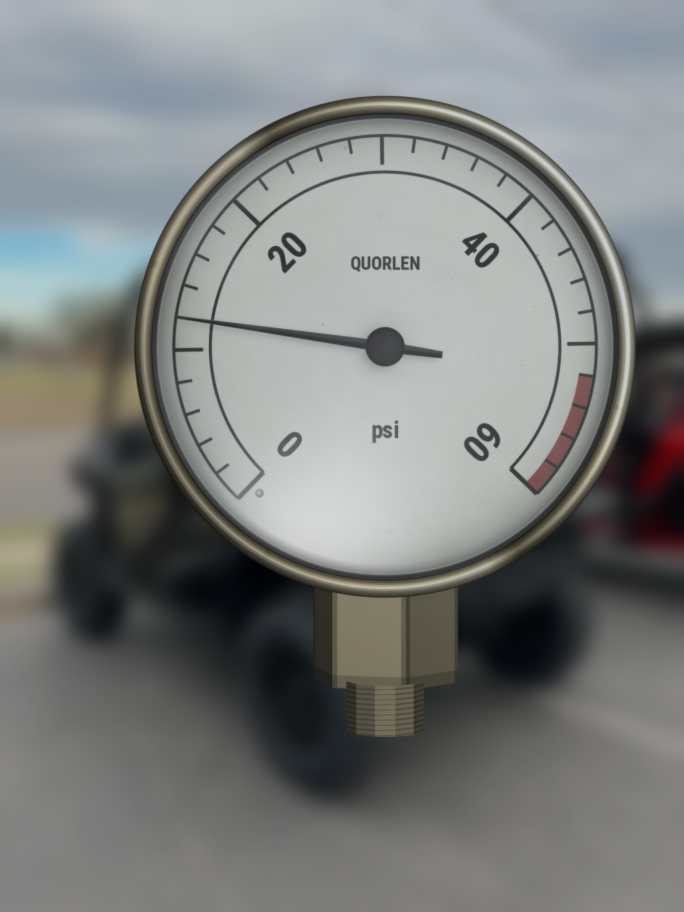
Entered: 12 psi
